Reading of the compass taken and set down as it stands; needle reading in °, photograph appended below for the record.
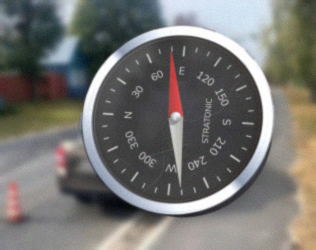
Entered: 80 °
